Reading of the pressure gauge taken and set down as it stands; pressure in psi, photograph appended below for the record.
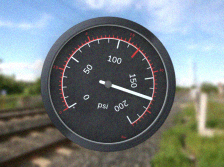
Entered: 170 psi
